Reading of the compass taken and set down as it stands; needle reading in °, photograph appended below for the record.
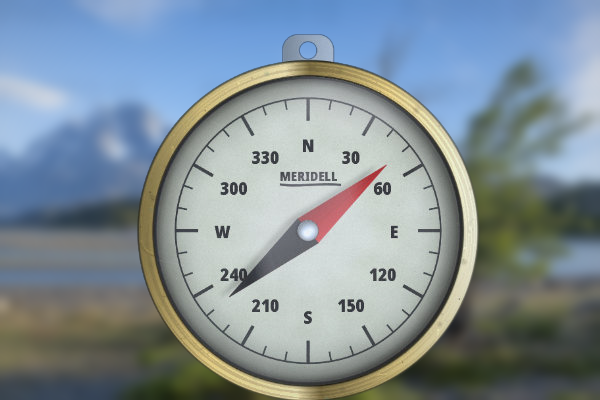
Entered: 50 °
